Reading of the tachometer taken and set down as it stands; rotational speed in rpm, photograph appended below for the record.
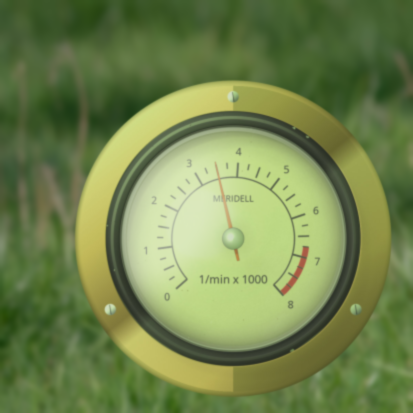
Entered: 3500 rpm
